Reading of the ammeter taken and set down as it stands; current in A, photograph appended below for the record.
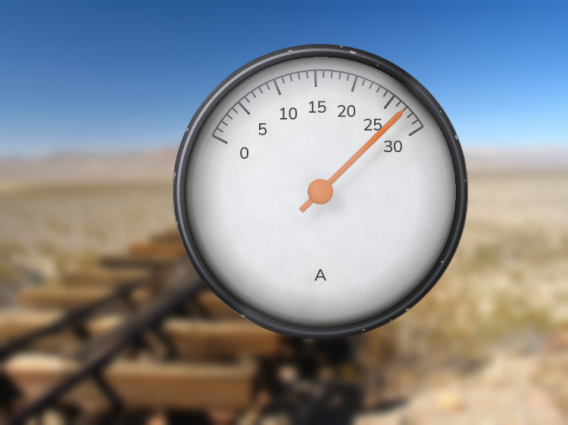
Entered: 27 A
